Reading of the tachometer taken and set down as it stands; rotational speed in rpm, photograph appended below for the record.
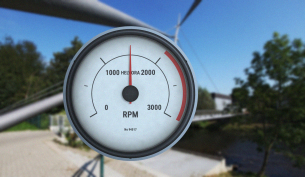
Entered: 1500 rpm
